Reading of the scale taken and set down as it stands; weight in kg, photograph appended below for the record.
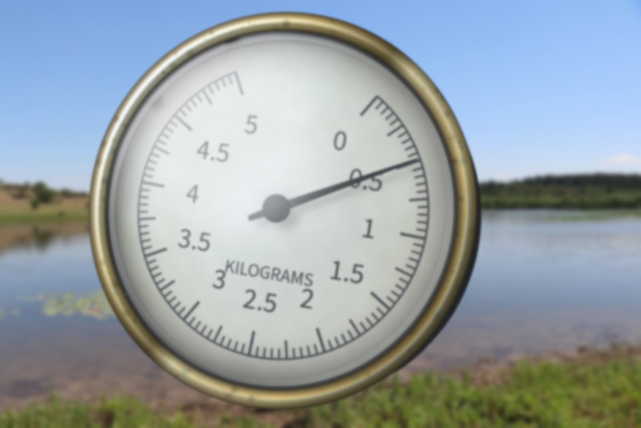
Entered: 0.5 kg
